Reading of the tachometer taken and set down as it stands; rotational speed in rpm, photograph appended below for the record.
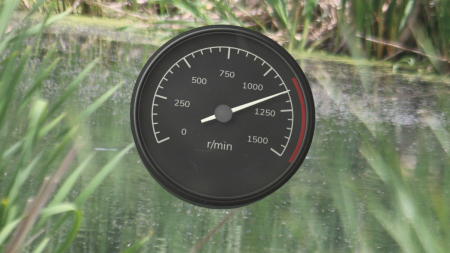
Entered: 1150 rpm
